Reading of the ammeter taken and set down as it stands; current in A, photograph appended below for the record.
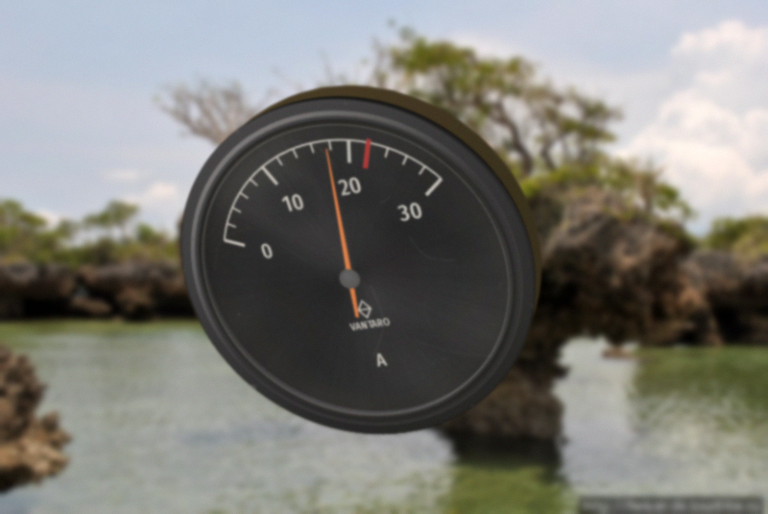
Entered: 18 A
